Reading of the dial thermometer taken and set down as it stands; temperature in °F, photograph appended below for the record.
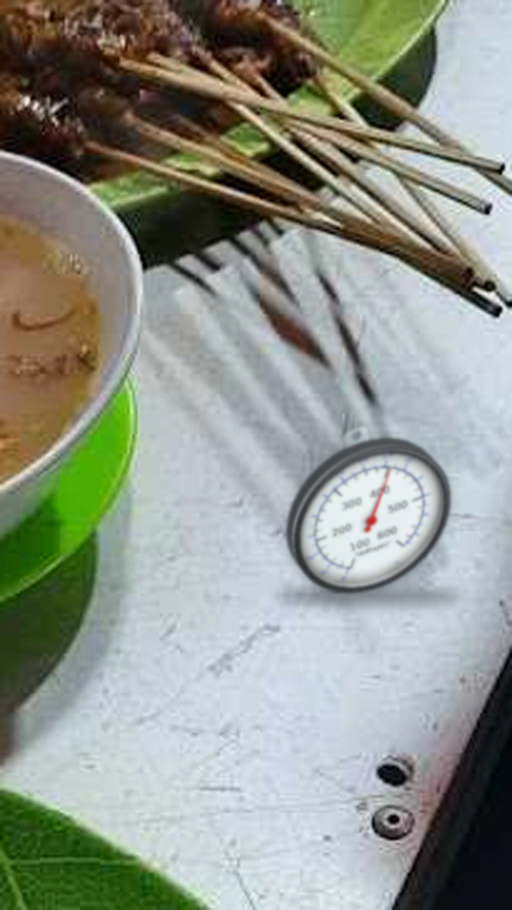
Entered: 400 °F
